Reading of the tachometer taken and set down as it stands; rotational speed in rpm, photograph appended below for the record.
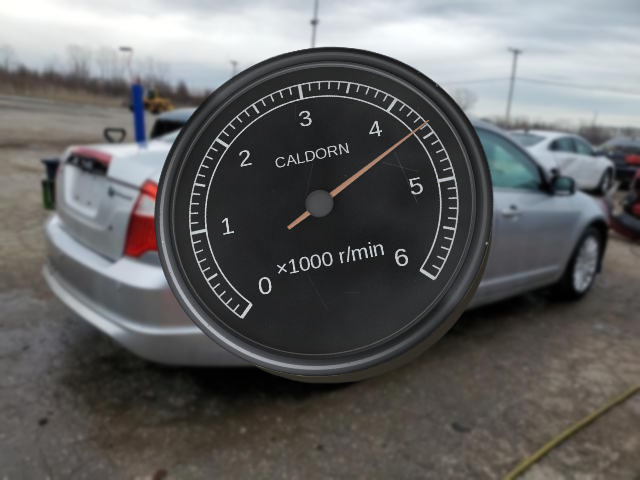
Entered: 4400 rpm
